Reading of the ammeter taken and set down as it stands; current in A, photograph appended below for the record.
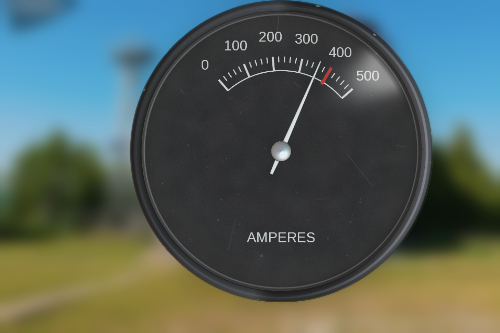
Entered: 360 A
